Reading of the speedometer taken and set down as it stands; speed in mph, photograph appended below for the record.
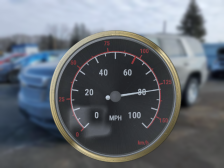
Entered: 80 mph
